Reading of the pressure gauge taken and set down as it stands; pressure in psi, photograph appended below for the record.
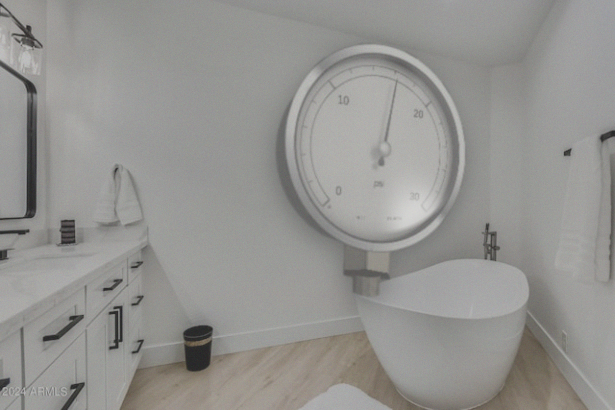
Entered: 16 psi
